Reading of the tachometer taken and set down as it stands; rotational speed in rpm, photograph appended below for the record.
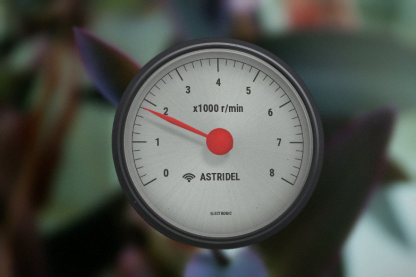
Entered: 1800 rpm
